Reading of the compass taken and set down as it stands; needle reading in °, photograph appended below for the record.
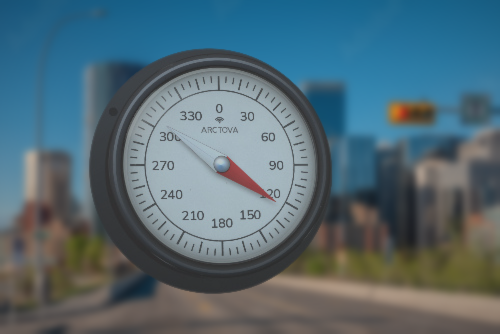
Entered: 125 °
